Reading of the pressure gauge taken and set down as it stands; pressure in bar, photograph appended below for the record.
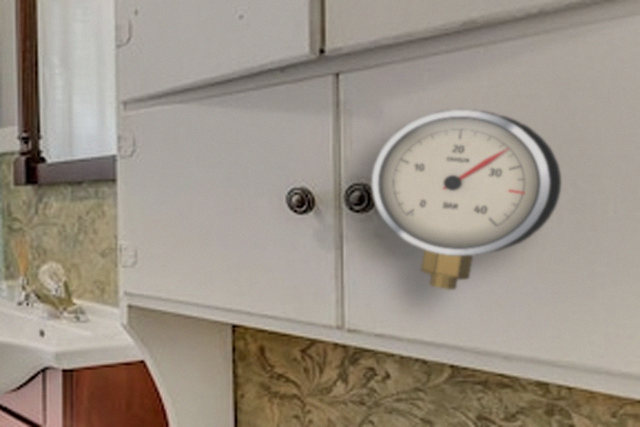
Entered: 27 bar
